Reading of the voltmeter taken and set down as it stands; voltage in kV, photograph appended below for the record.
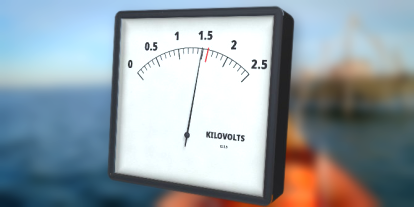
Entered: 1.5 kV
